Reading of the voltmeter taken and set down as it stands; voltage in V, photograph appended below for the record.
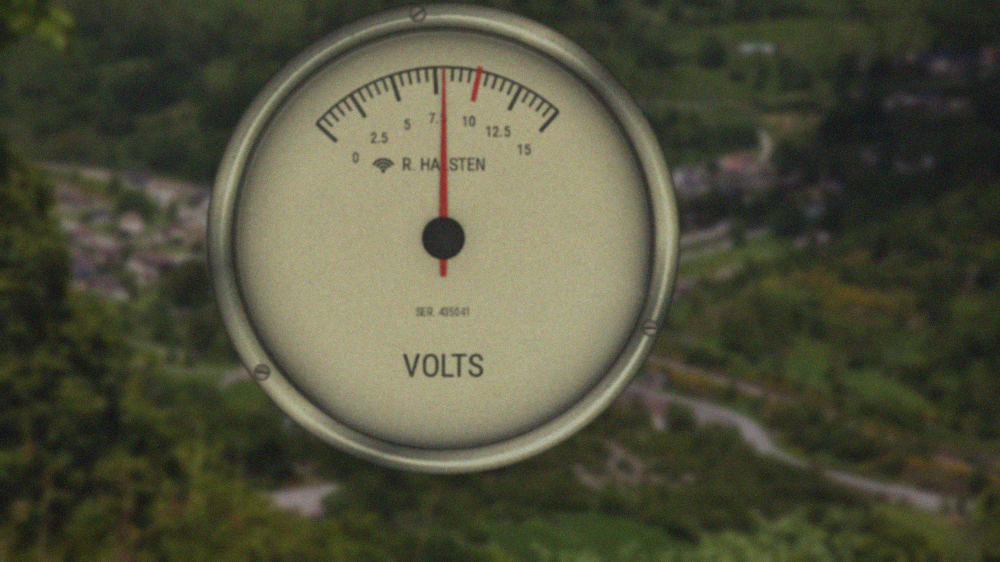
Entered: 8 V
